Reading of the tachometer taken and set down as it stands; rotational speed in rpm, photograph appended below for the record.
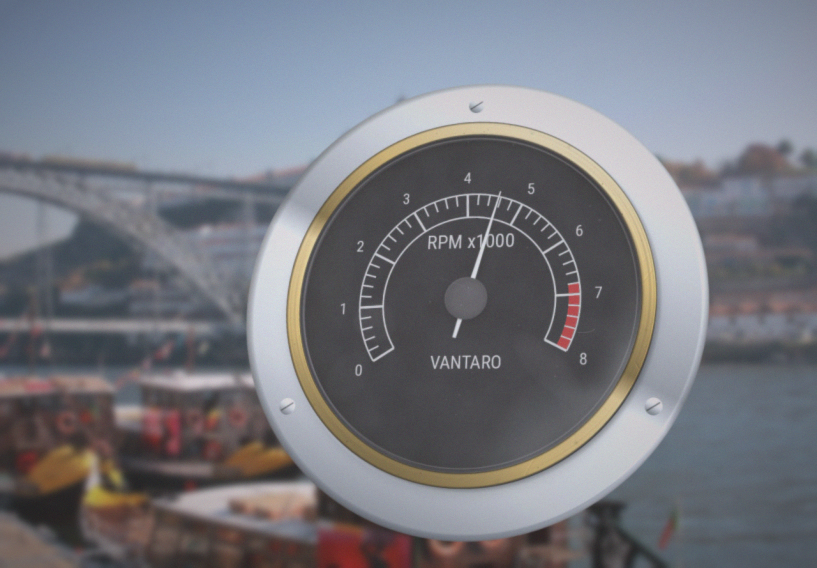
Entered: 4600 rpm
